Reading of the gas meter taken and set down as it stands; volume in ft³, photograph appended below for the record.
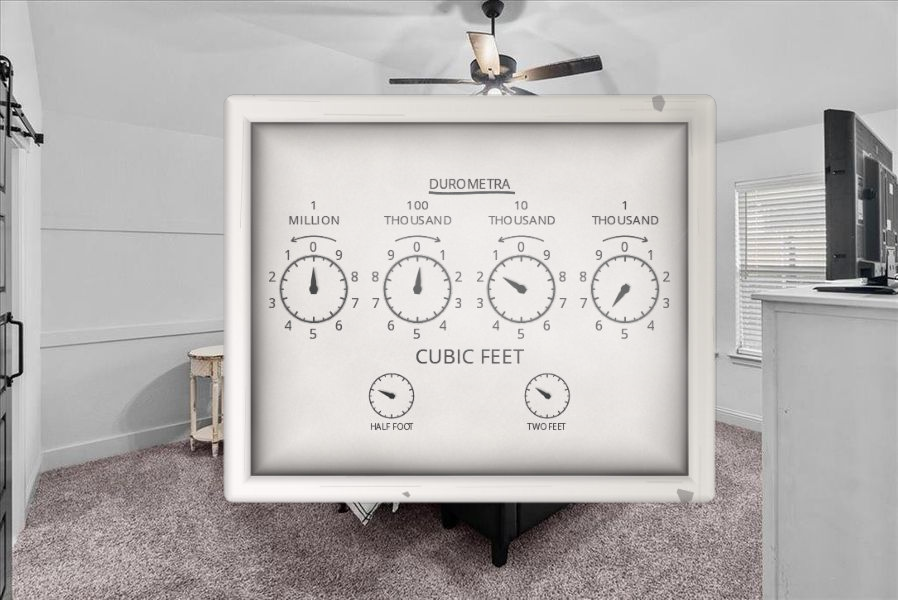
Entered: 1600 ft³
